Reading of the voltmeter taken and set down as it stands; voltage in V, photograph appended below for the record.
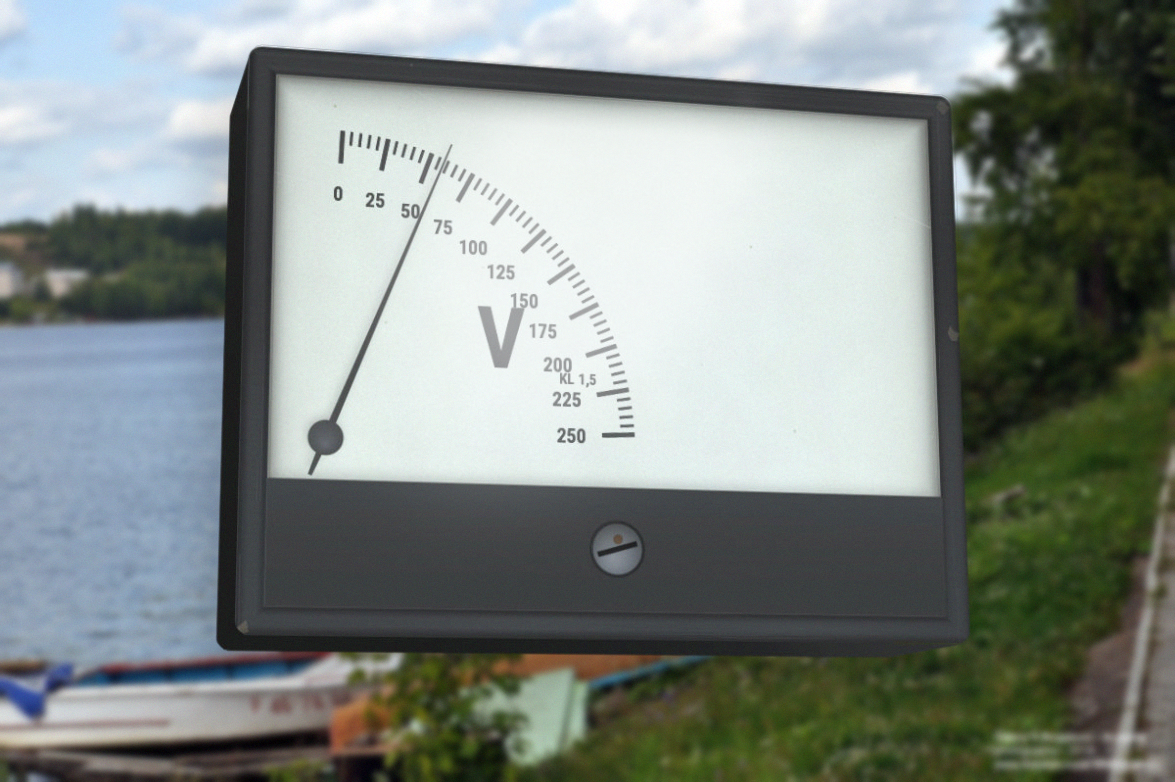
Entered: 57.5 V
